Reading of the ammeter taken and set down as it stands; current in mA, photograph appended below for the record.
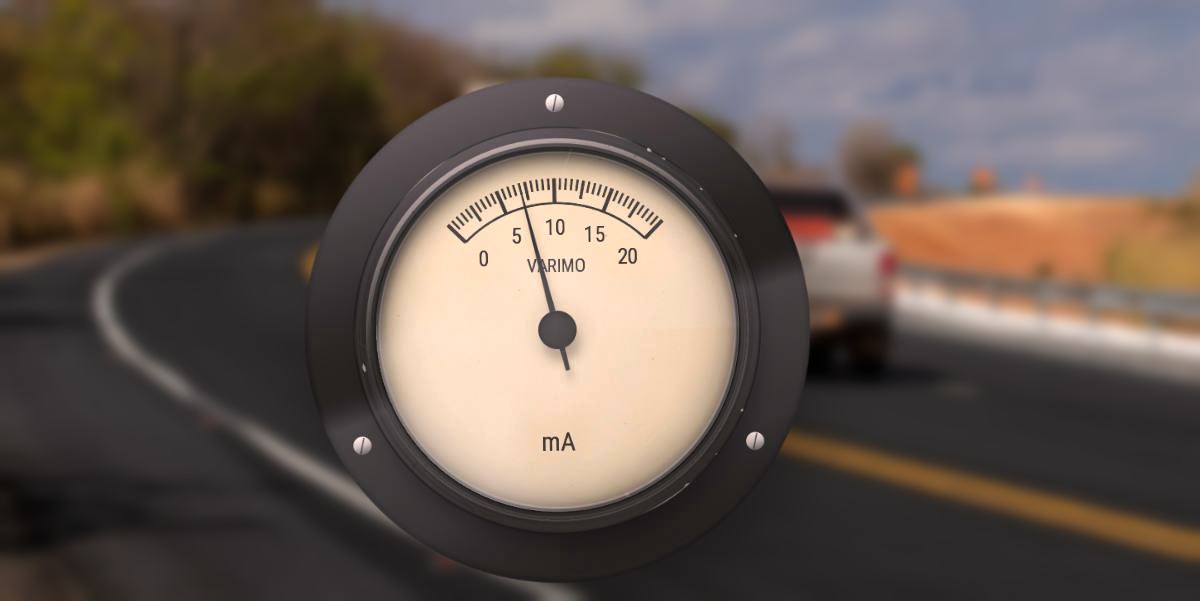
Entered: 7 mA
